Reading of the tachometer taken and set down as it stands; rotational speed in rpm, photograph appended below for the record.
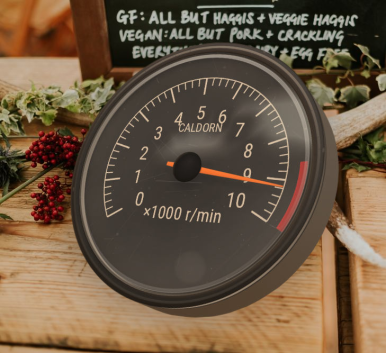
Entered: 9200 rpm
